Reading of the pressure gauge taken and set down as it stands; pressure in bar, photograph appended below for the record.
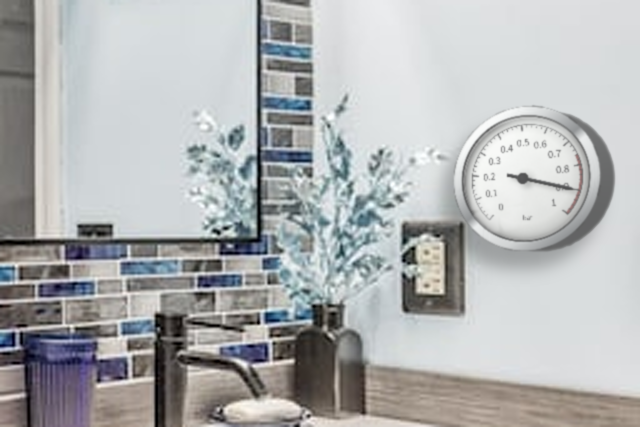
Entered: 0.9 bar
